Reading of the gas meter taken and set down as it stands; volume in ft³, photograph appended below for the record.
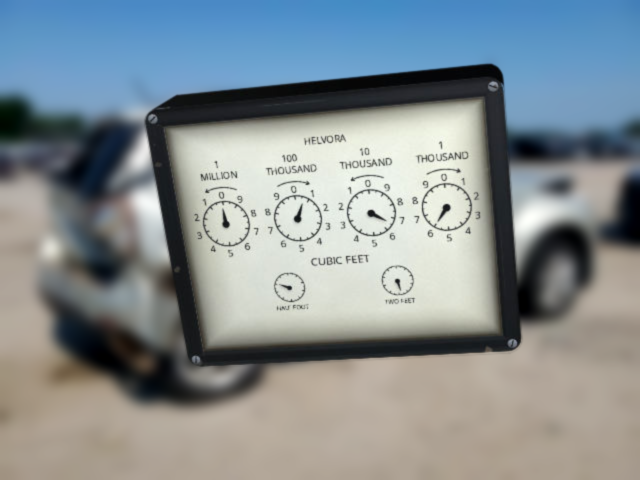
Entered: 6600 ft³
